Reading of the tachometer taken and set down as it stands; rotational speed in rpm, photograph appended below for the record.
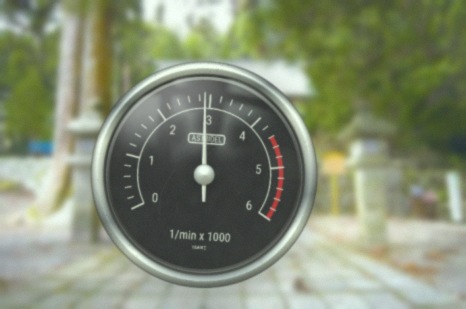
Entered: 2900 rpm
